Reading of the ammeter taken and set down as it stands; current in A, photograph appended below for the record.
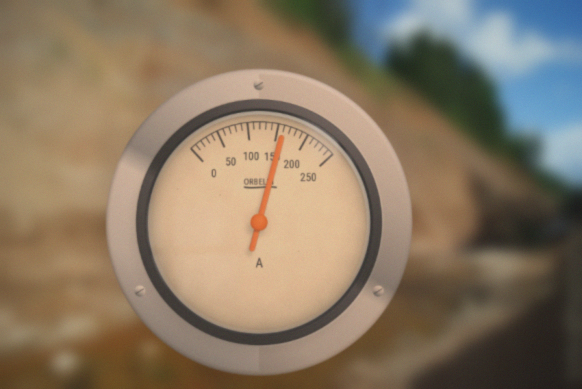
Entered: 160 A
